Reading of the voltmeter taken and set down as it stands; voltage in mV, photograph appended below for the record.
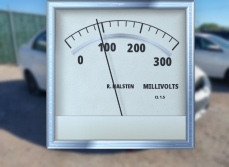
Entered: 90 mV
